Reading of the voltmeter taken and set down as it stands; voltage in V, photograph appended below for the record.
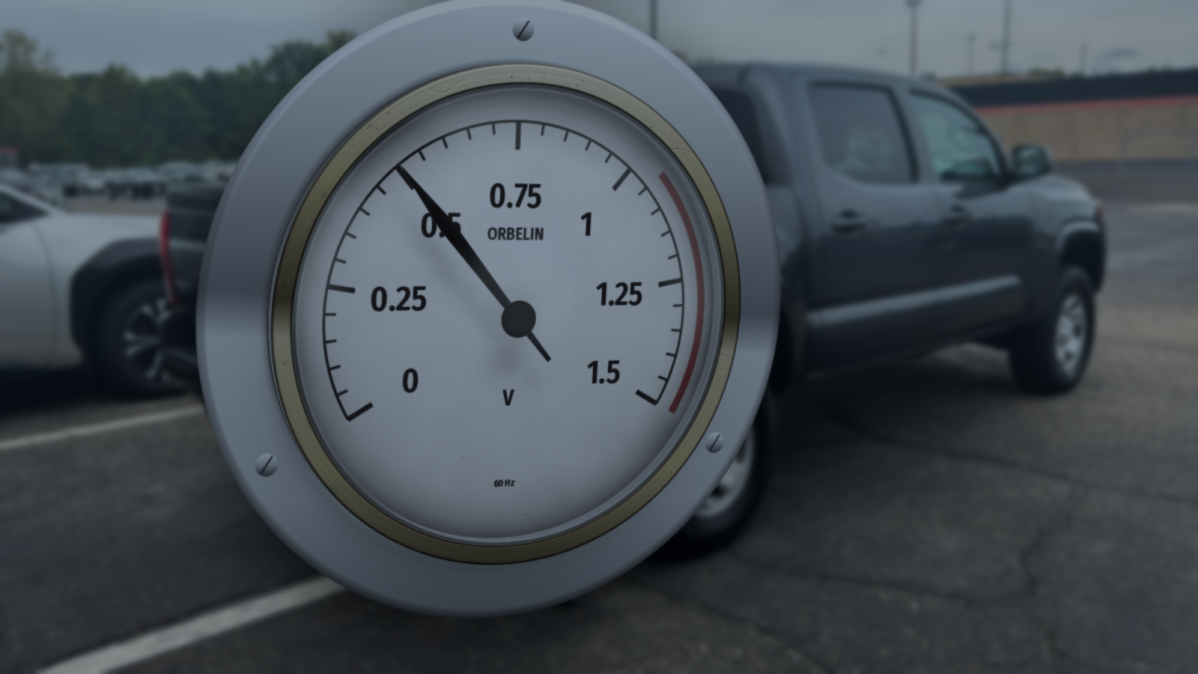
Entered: 0.5 V
